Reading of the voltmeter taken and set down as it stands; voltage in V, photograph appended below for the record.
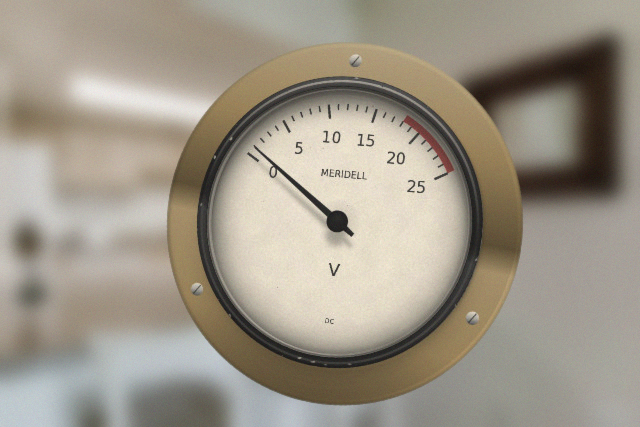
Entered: 1 V
